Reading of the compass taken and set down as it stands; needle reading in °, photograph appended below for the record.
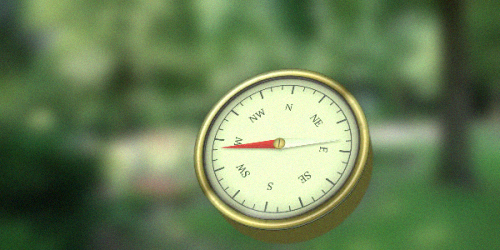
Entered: 260 °
